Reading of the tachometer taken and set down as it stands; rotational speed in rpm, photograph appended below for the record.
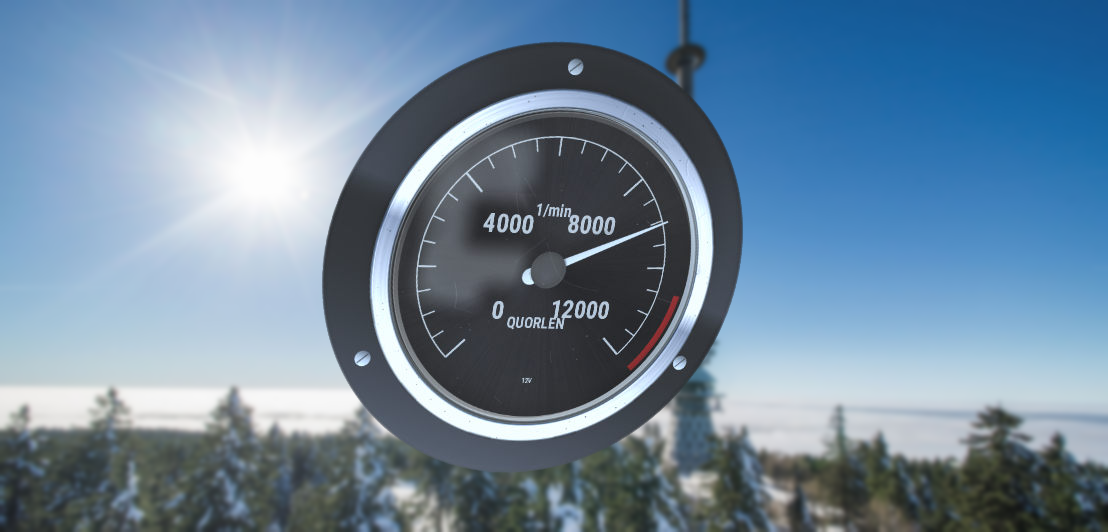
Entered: 9000 rpm
